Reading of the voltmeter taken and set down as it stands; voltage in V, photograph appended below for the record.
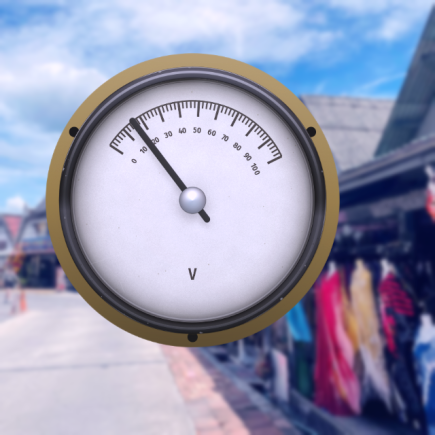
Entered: 16 V
